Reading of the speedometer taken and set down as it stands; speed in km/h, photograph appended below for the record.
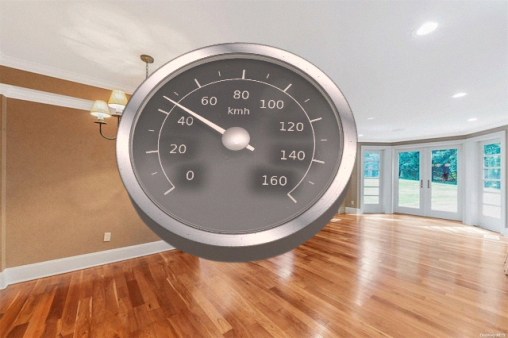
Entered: 45 km/h
